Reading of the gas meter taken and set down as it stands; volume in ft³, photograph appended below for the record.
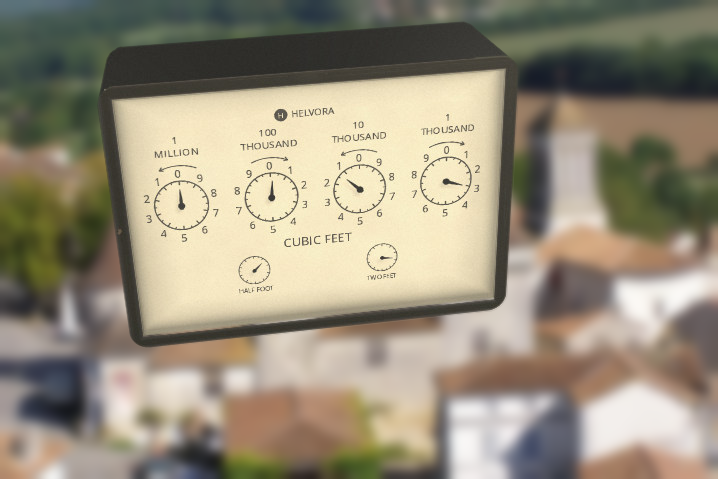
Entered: 1300 ft³
